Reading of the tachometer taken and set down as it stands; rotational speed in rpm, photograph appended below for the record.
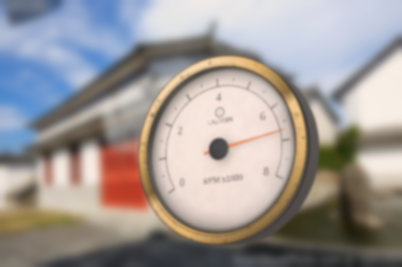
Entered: 6750 rpm
